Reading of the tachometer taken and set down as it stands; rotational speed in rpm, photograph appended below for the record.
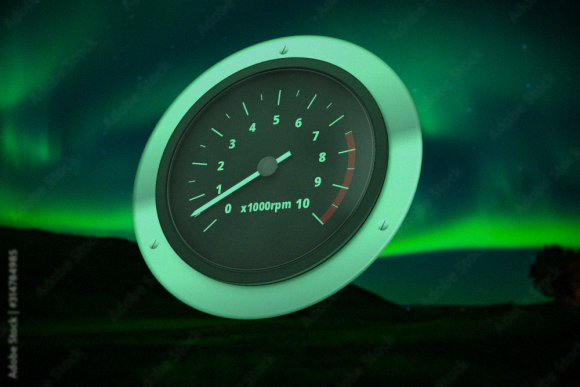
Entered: 500 rpm
